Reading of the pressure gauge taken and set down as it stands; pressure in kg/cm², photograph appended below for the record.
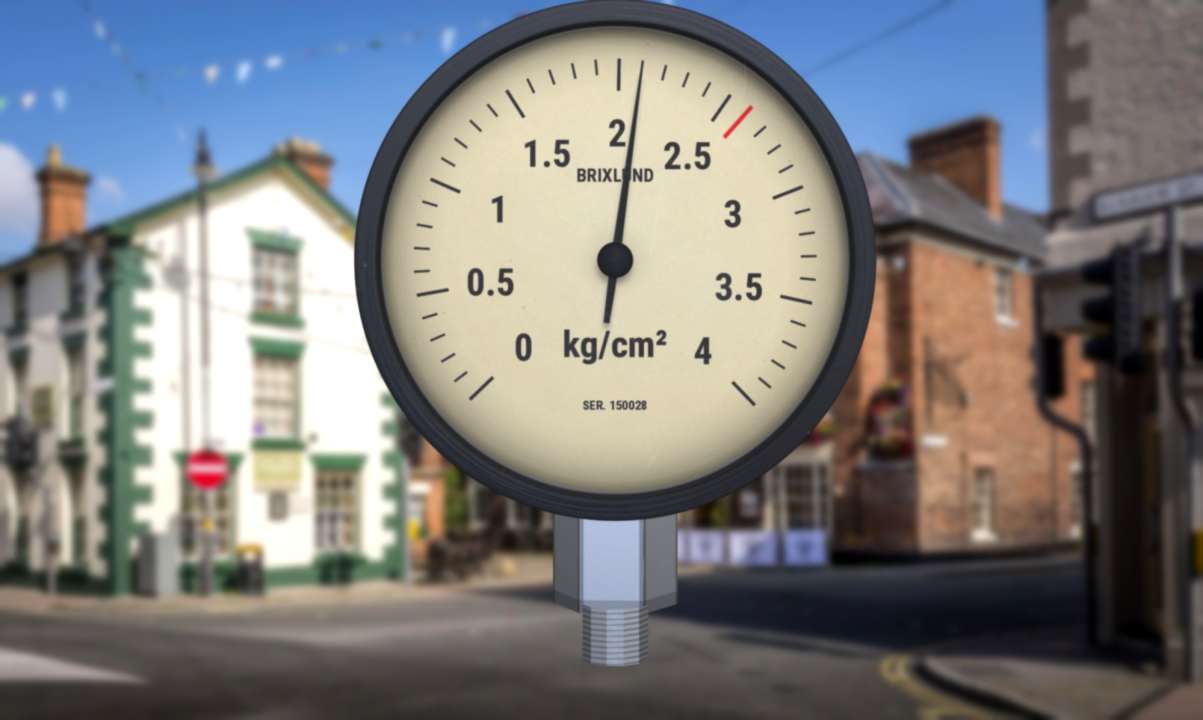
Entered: 2.1 kg/cm²
